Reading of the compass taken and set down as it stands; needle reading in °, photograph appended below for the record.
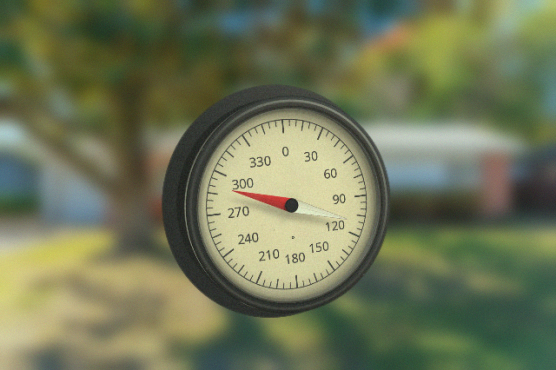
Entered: 290 °
